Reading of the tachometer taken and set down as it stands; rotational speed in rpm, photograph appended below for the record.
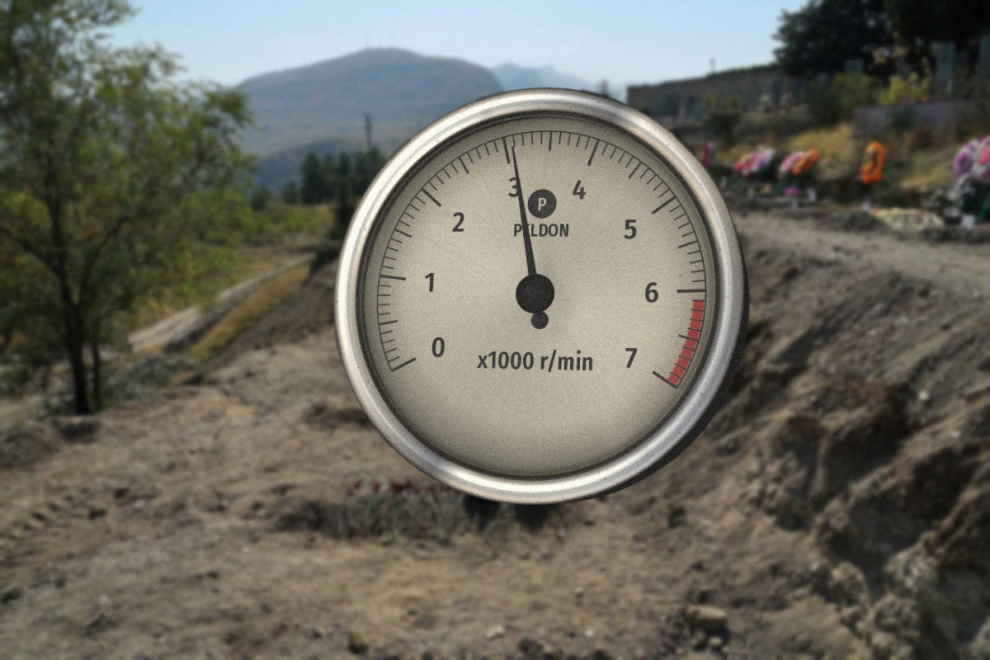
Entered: 3100 rpm
